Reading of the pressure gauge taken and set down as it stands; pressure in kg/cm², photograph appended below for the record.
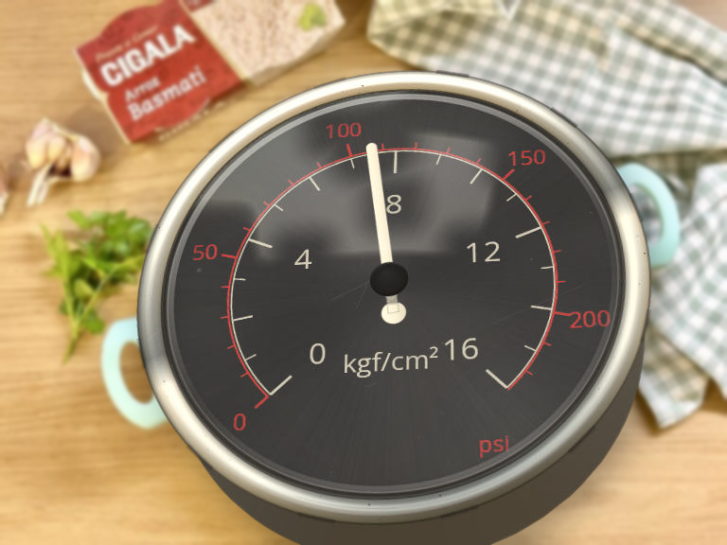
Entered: 7.5 kg/cm²
